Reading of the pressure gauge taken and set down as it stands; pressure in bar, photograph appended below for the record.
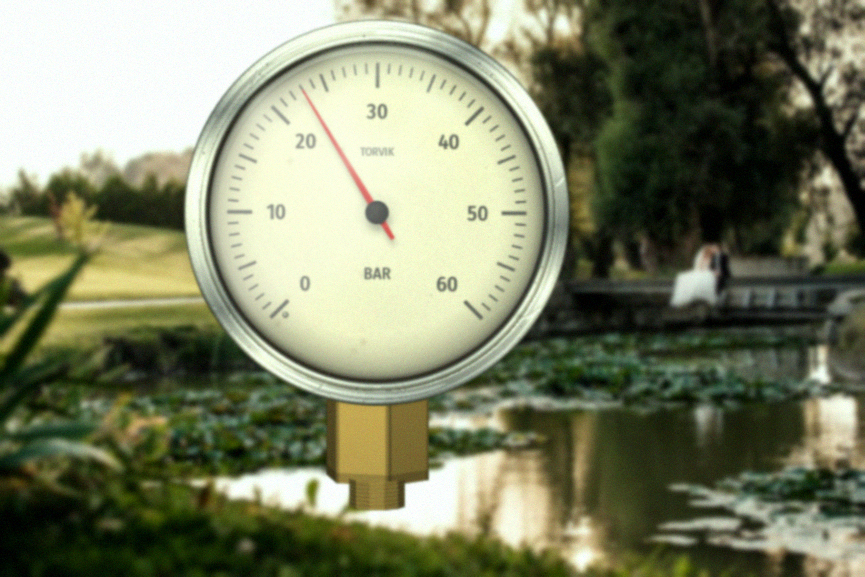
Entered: 23 bar
